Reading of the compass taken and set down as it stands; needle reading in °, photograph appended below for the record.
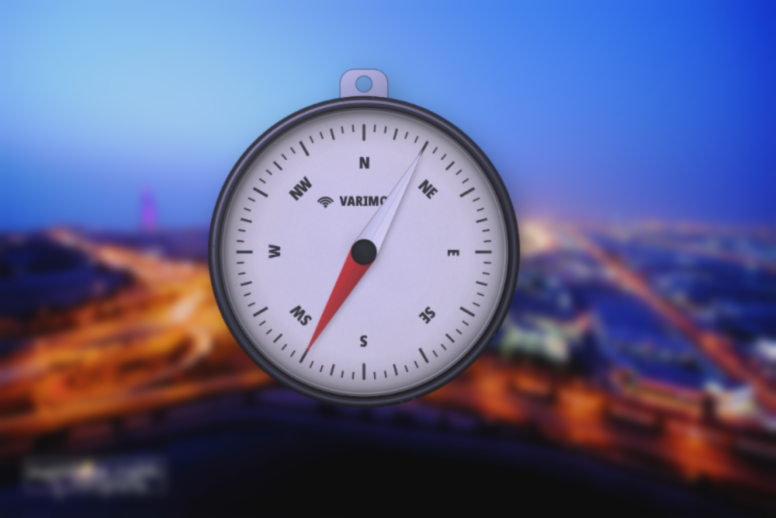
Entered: 210 °
